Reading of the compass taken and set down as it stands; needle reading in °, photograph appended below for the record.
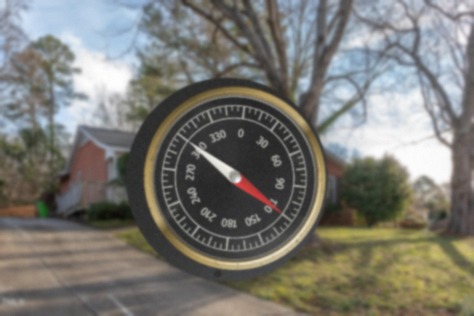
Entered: 120 °
